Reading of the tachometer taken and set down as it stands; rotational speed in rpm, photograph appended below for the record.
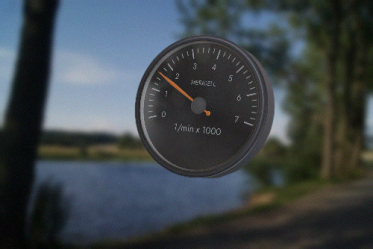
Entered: 1600 rpm
